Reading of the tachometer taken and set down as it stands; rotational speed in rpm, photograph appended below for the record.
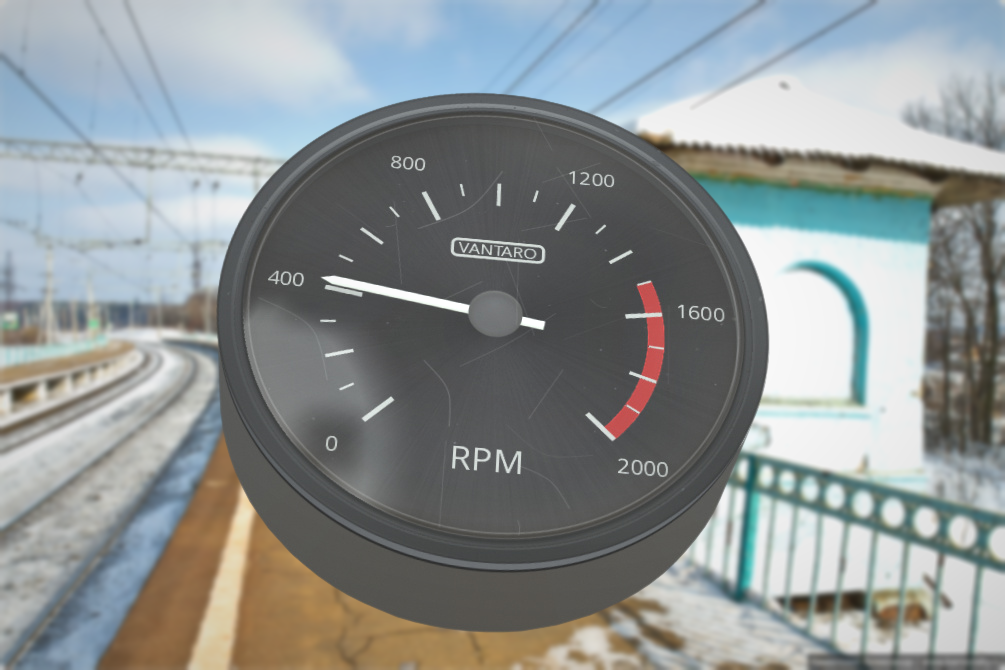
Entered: 400 rpm
